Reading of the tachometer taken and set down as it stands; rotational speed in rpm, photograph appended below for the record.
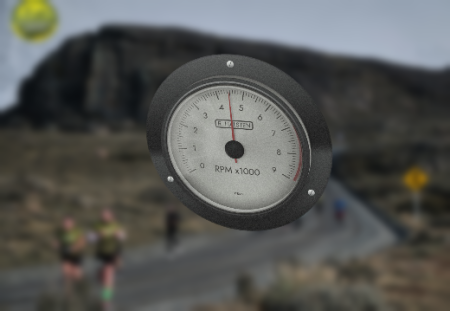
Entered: 4500 rpm
